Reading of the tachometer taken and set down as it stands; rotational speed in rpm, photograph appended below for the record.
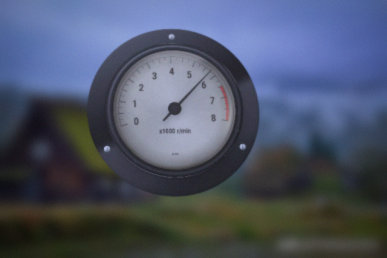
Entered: 5750 rpm
